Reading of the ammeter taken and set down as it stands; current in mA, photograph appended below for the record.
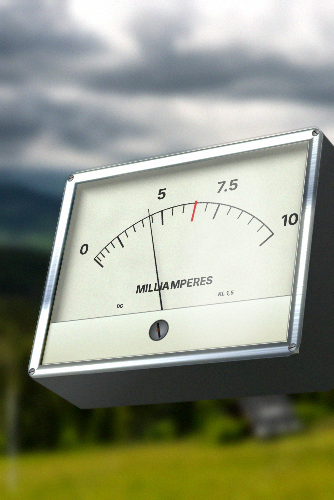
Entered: 4.5 mA
